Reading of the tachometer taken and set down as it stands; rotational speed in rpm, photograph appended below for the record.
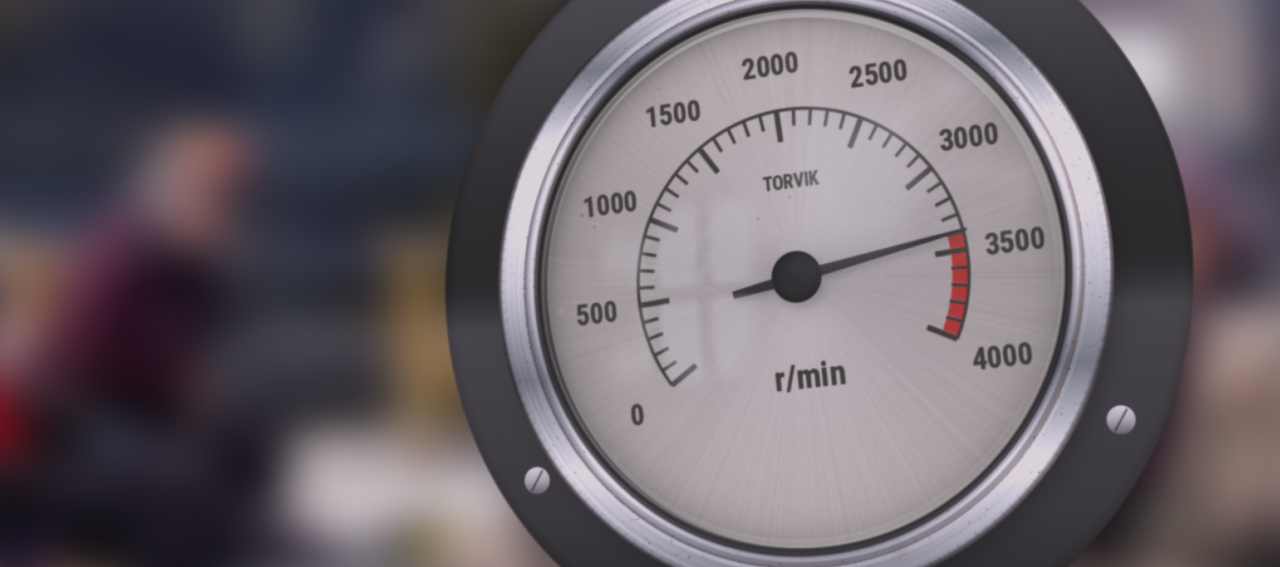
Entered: 3400 rpm
